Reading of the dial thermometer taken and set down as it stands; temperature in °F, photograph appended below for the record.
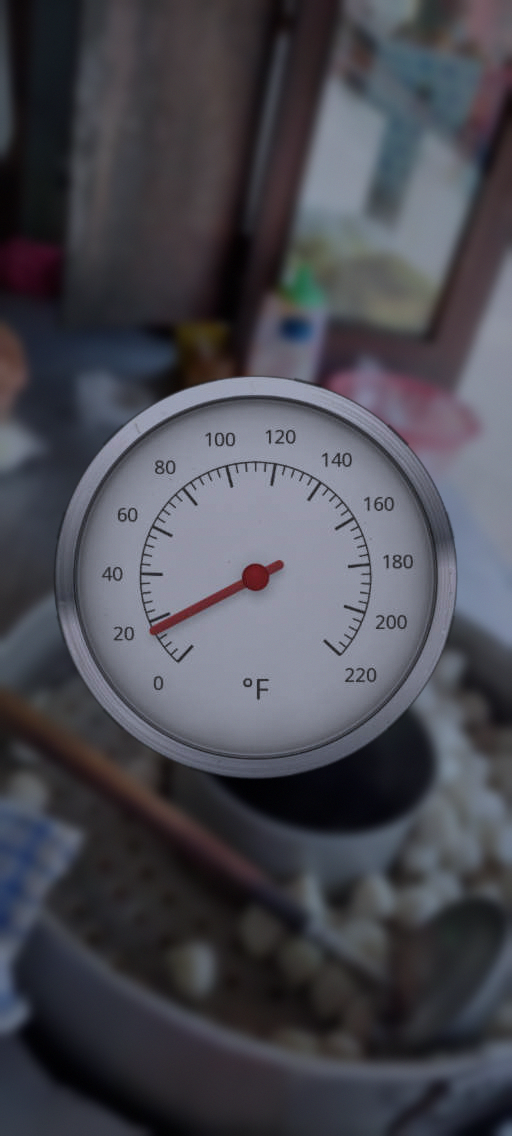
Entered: 16 °F
